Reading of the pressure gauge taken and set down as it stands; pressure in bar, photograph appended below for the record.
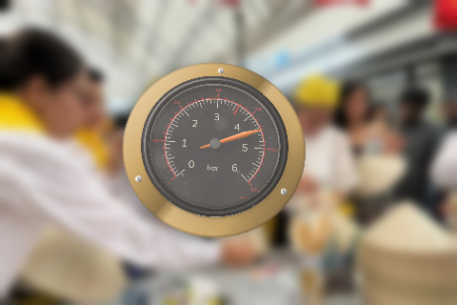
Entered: 4.5 bar
